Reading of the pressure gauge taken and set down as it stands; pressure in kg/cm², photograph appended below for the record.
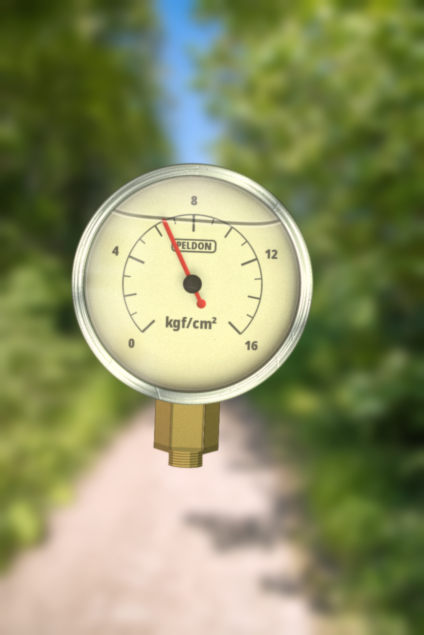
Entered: 6.5 kg/cm²
